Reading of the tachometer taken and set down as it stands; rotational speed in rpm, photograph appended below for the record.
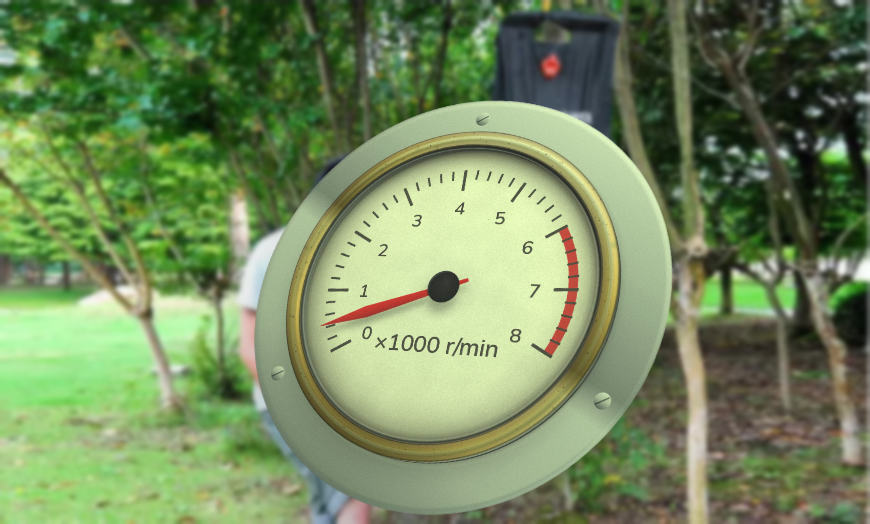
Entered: 400 rpm
